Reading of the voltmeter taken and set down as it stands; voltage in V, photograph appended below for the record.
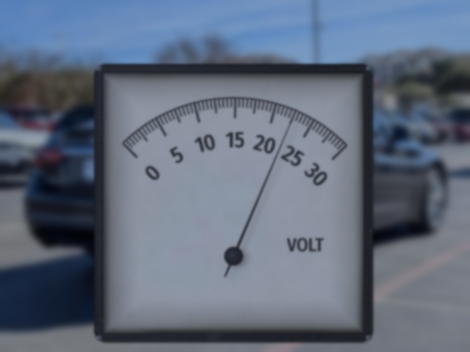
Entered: 22.5 V
